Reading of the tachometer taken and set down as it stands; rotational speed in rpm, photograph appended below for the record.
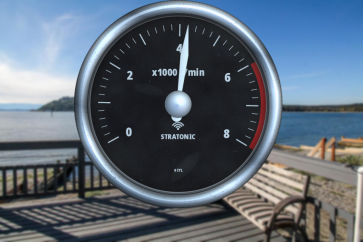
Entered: 4200 rpm
